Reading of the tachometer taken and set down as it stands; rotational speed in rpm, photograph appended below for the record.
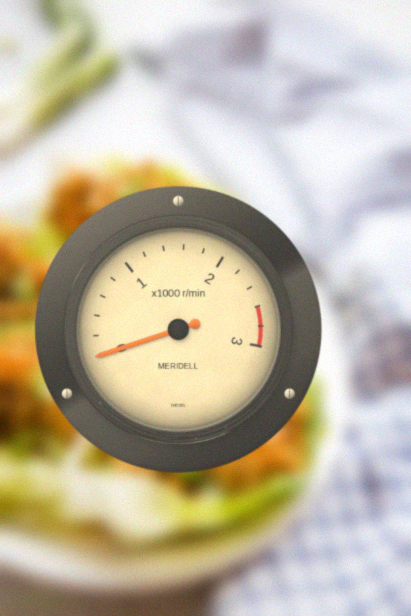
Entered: 0 rpm
